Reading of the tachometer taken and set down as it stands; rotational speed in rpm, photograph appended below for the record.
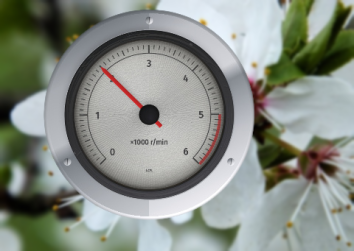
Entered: 2000 rpm
